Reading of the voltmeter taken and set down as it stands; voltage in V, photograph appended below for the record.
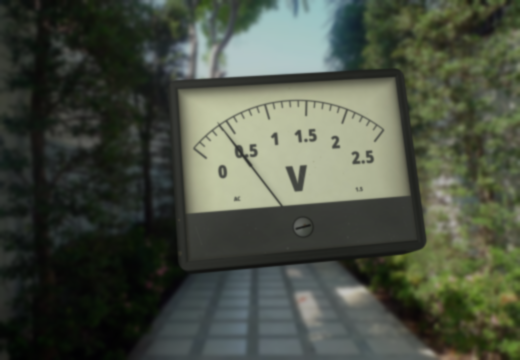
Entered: 0.4 V
